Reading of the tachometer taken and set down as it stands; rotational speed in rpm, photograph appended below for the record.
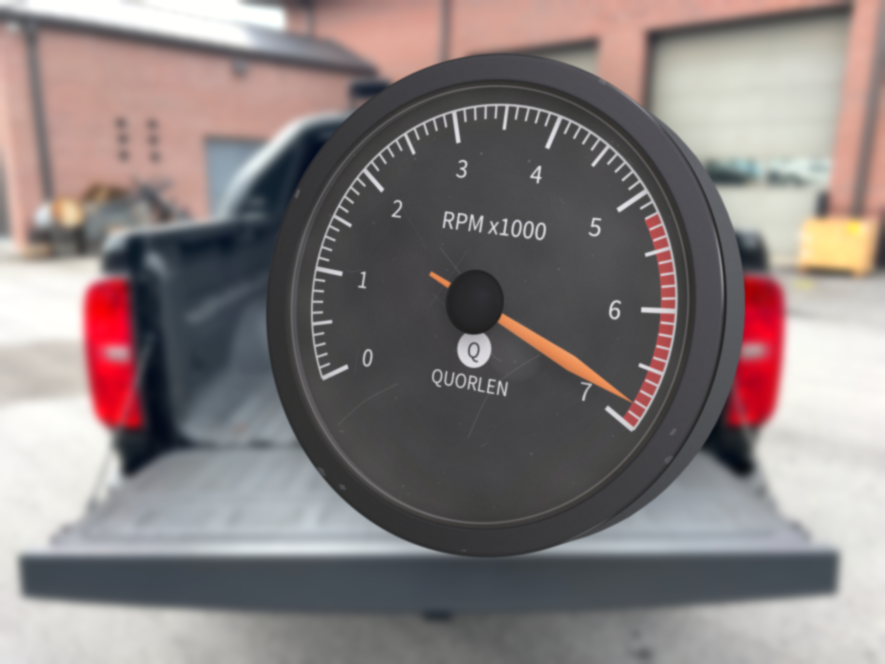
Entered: 6800 rpm
